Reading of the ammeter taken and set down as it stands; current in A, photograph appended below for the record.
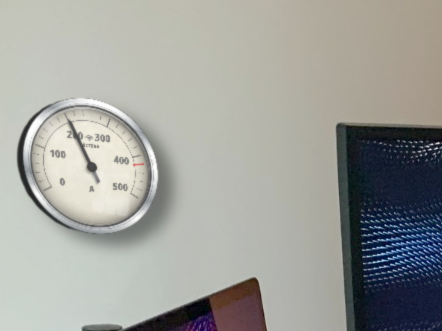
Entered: 200 A
